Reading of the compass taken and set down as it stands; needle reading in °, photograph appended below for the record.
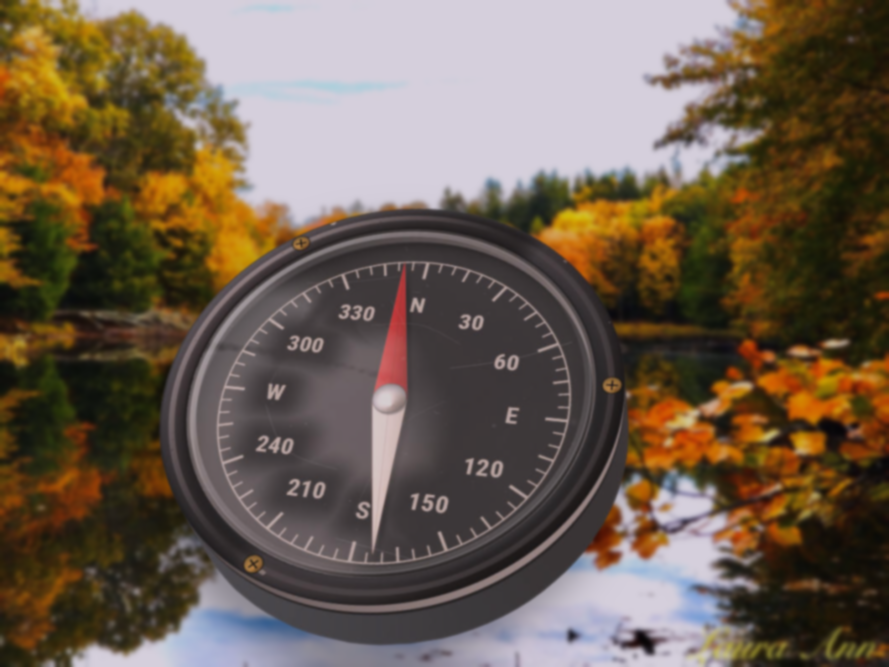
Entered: 352.5 °
